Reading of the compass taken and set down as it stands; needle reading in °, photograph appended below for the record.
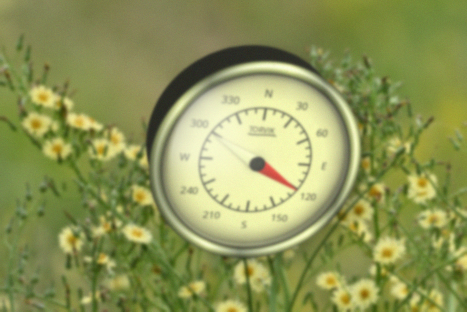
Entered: 120 °
